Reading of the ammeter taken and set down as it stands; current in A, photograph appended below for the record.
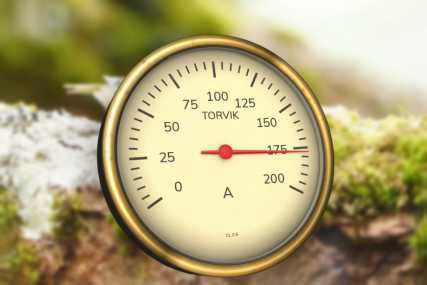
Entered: 177.5 A
